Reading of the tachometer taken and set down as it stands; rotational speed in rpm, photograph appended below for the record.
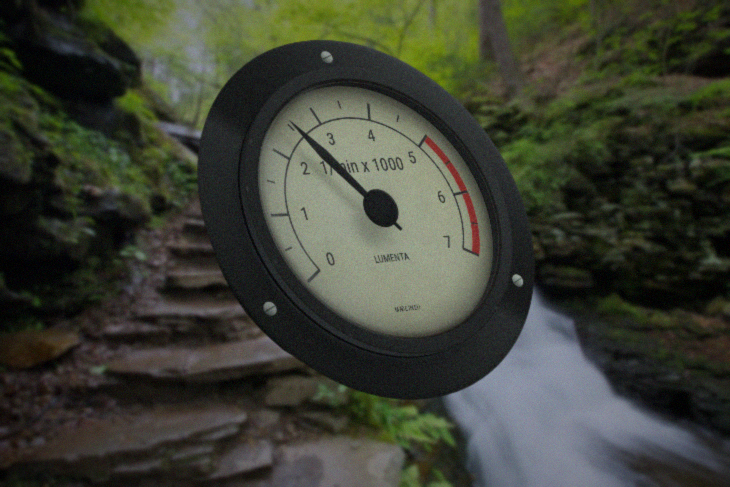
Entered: 2500 rpm
